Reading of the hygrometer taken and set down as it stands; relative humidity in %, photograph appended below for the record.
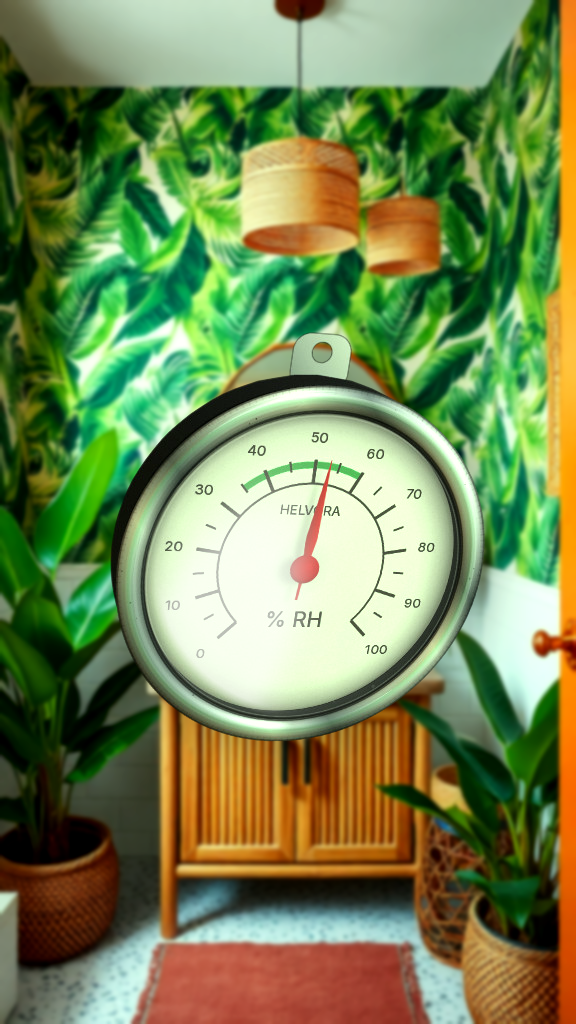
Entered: 52.5 %
